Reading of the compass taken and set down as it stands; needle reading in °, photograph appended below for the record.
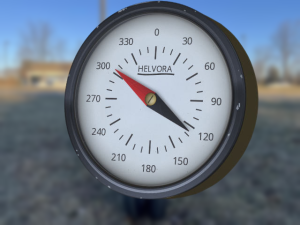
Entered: 305 °
